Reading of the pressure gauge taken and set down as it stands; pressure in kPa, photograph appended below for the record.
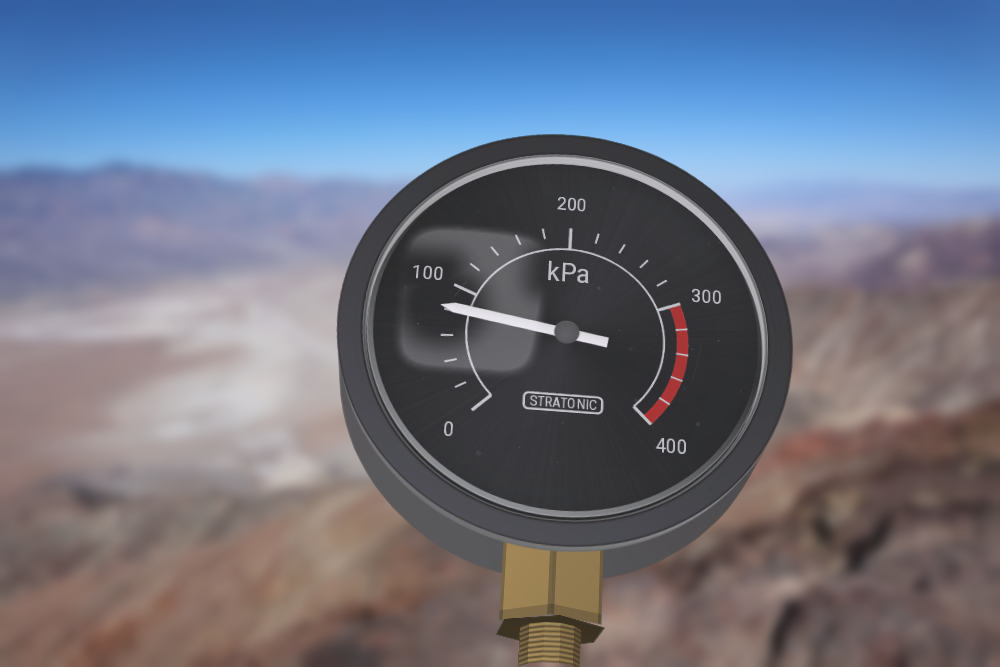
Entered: 80 kPa
